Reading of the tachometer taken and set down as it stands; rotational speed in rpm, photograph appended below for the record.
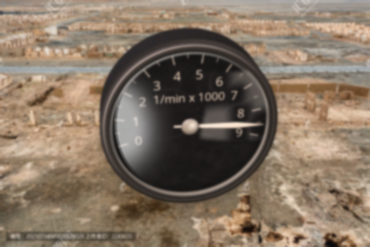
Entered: 8500 rpm
